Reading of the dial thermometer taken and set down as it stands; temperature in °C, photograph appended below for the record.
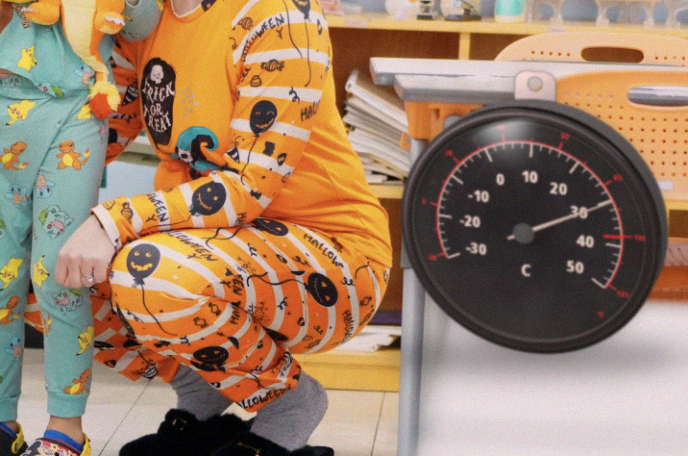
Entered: 30 °C
